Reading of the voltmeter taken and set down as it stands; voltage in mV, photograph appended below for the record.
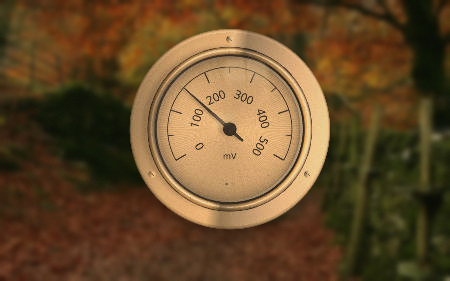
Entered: 150 mV
